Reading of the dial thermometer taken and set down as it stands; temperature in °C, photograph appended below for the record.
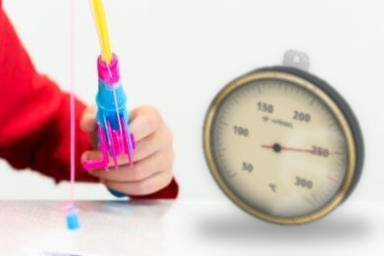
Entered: 250 °C
